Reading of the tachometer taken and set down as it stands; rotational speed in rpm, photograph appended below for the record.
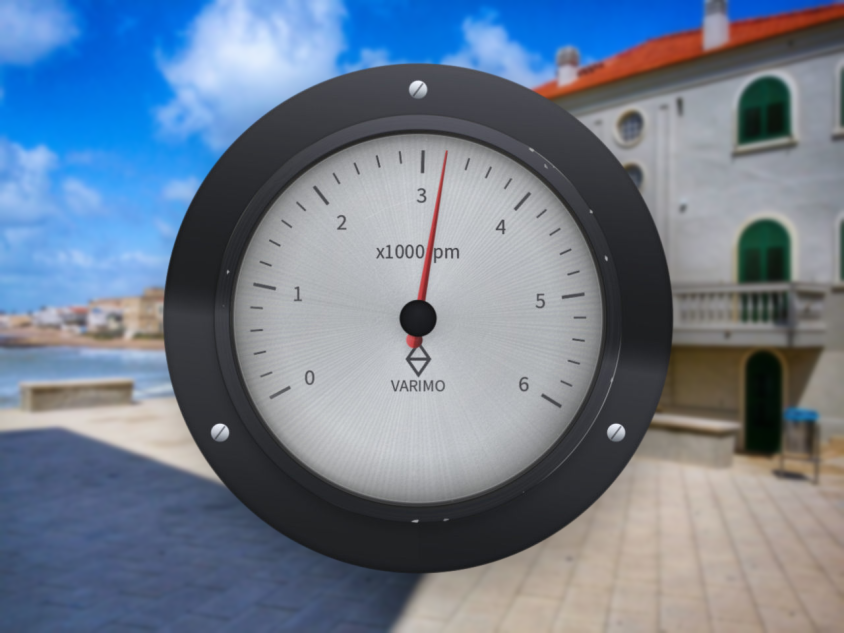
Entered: 3200 rpm
